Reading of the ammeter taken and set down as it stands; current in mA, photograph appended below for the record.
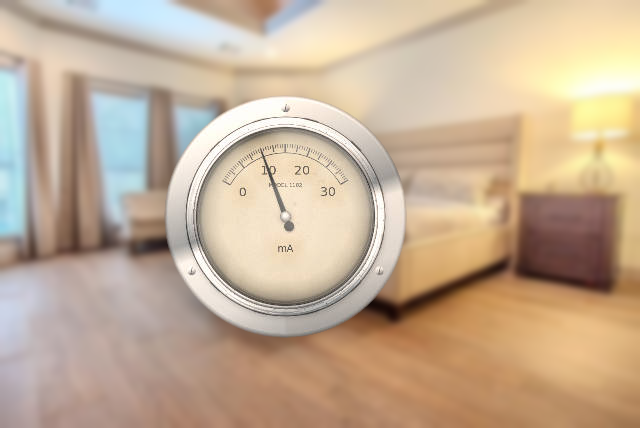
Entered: 10 mA
